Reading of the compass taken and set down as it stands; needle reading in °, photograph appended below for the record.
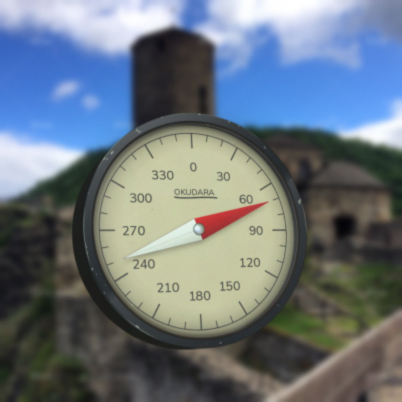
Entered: 70 °
